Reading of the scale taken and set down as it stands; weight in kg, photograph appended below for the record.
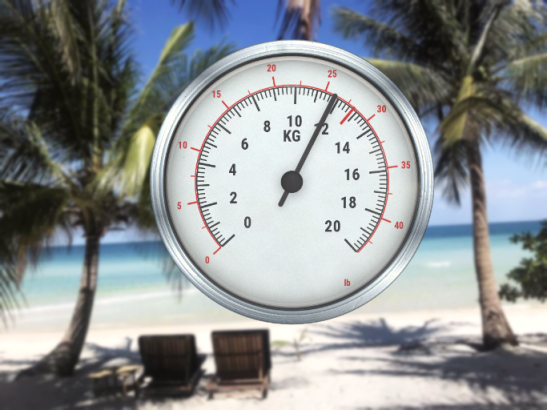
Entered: 11.8 kg
